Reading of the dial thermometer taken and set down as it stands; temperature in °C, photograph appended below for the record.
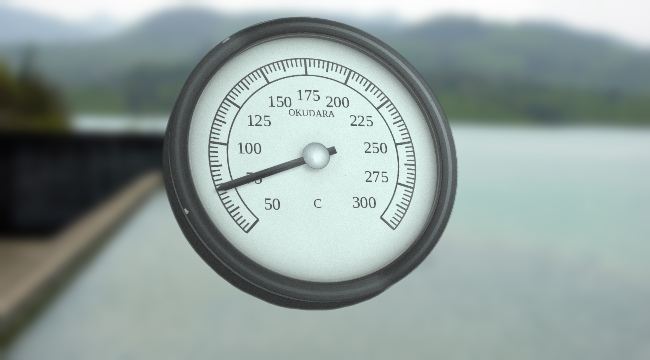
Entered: 75 °C
